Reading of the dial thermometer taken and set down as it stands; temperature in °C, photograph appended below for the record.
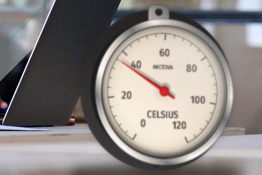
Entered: 36 °C
